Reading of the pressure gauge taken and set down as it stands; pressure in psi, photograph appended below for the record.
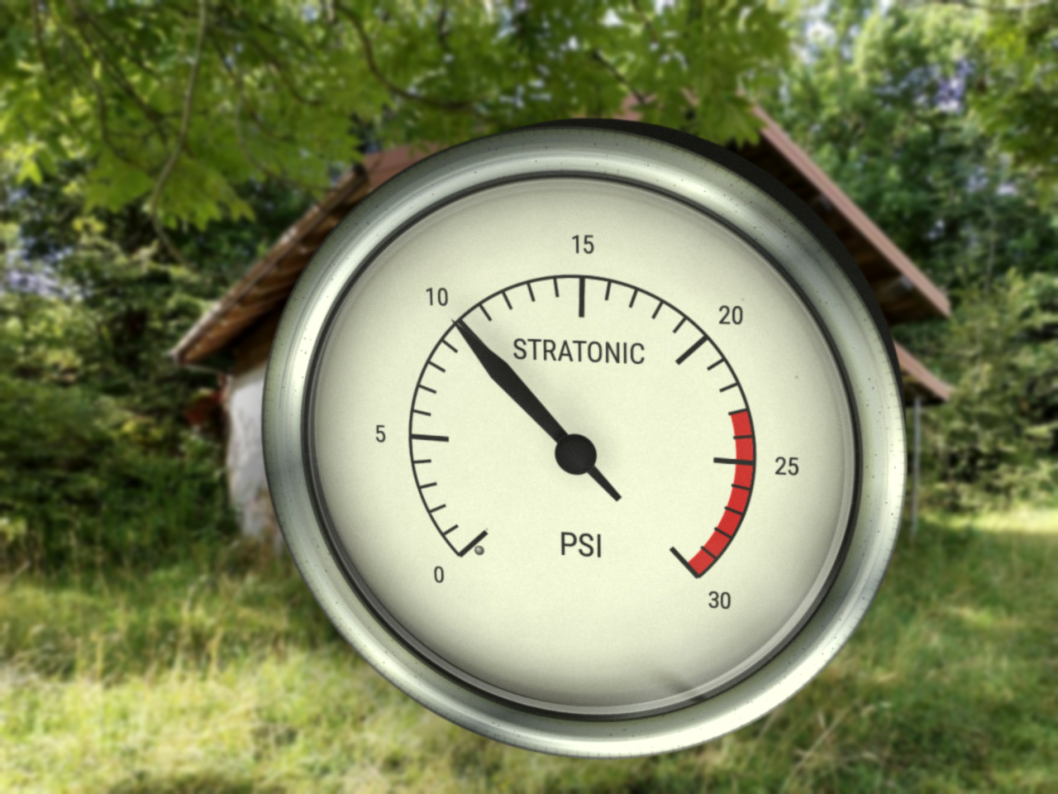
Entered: 10 psi
